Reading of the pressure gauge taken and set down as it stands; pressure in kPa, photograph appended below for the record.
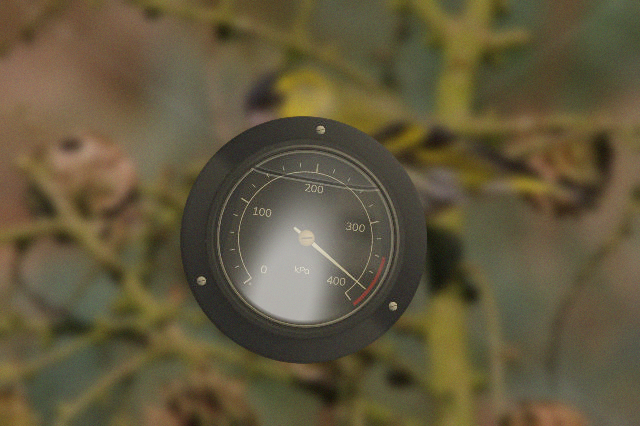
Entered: 380 kPa
